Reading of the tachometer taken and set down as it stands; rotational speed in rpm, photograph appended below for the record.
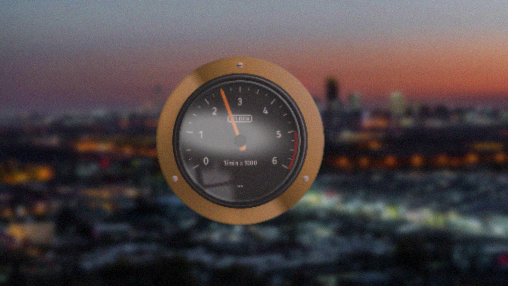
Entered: 2500 rpm
